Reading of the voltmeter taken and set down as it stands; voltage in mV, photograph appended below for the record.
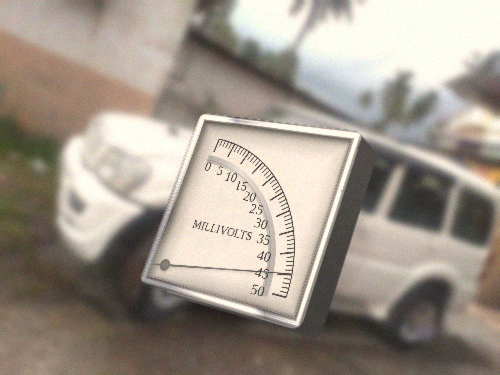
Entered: 45 mV
